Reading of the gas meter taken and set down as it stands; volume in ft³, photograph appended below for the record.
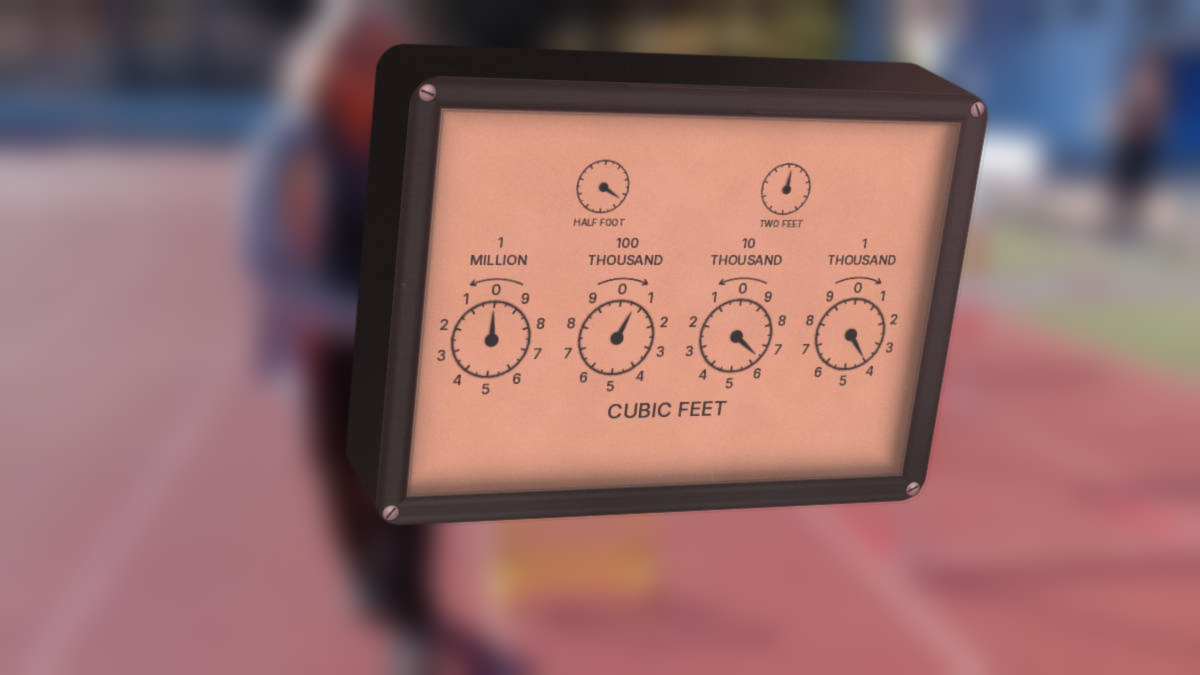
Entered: 6400 ft³
